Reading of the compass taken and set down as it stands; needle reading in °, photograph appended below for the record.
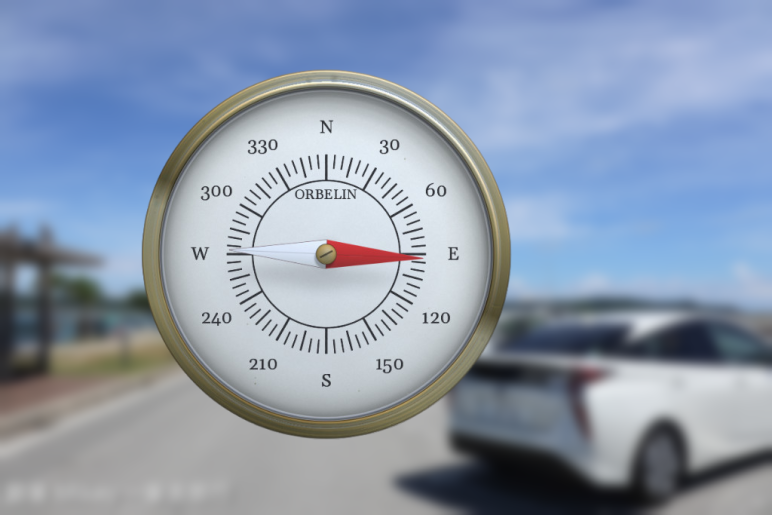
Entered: 92.5 °
